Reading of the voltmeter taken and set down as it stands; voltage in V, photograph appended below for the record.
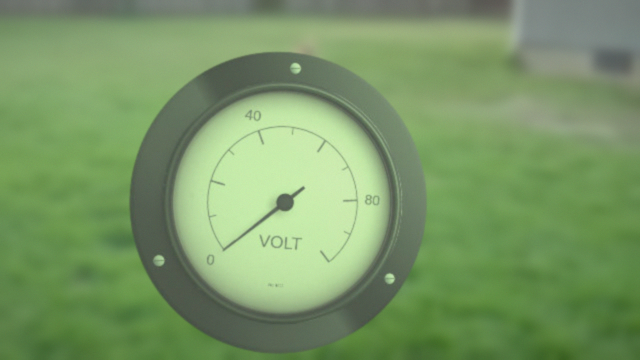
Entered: 0 V
